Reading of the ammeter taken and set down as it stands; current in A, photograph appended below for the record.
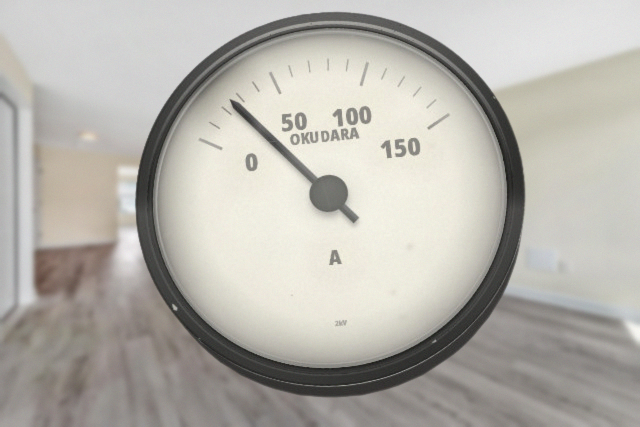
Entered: 25 A
